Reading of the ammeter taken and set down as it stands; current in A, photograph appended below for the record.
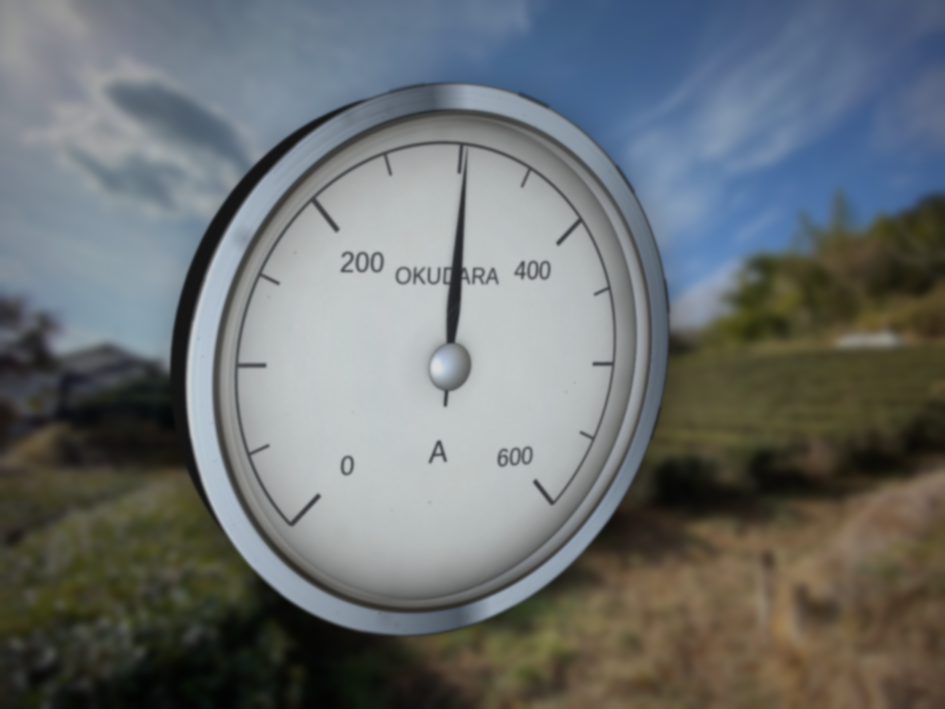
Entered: 300 A
